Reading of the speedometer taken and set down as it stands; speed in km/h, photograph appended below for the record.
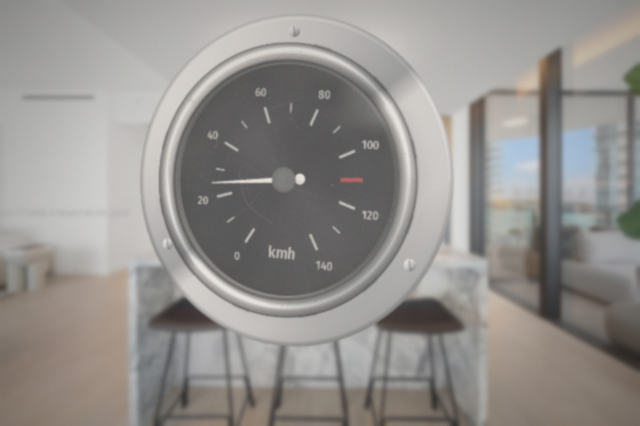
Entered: 25 km/h
